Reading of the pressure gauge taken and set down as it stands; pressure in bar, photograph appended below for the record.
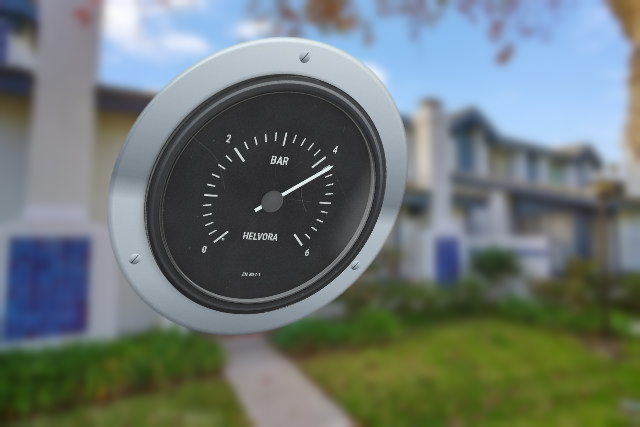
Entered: 4.2 bar
